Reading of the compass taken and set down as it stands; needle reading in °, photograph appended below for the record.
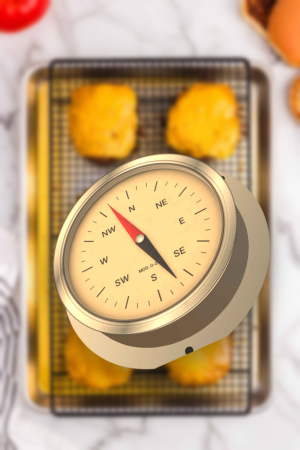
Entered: 340 °
